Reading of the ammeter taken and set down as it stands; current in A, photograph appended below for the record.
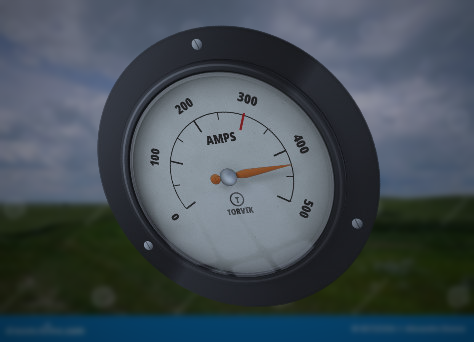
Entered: 425 A
